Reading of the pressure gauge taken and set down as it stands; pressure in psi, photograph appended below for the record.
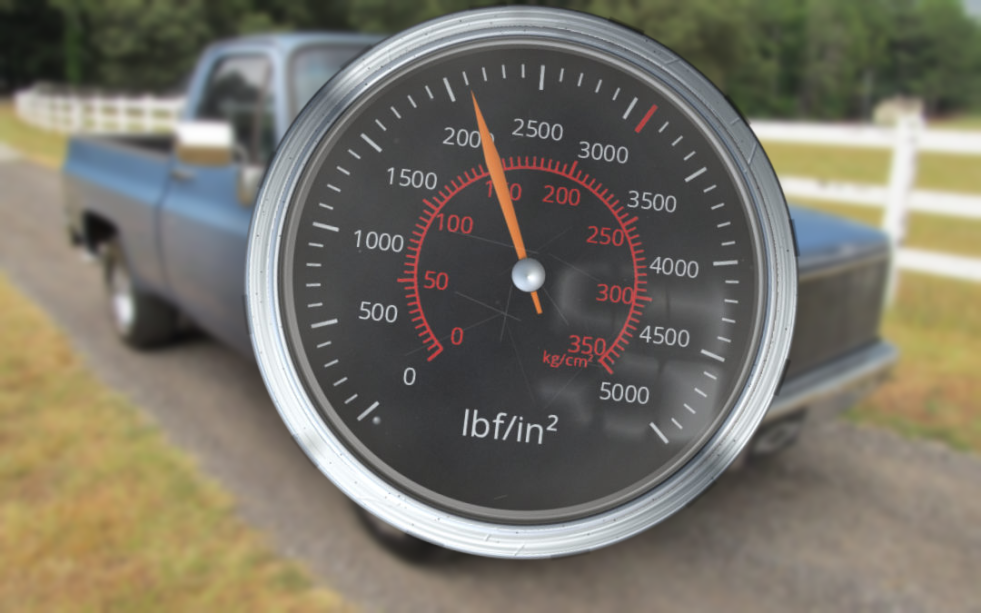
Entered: 2100 psi
